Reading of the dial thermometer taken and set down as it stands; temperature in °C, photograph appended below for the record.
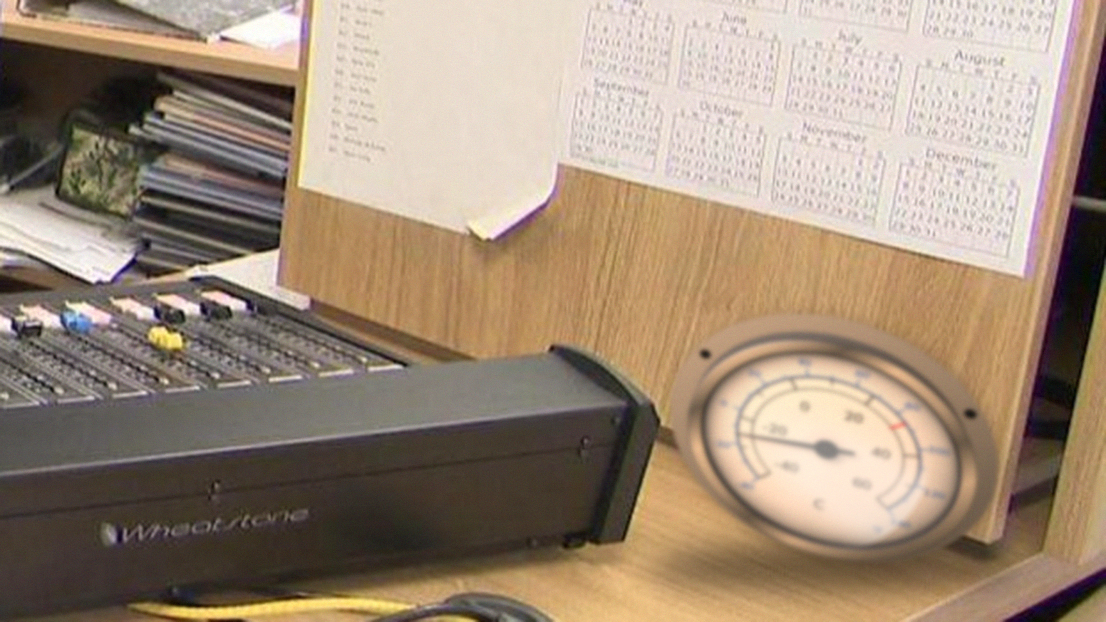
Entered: -25 °C
